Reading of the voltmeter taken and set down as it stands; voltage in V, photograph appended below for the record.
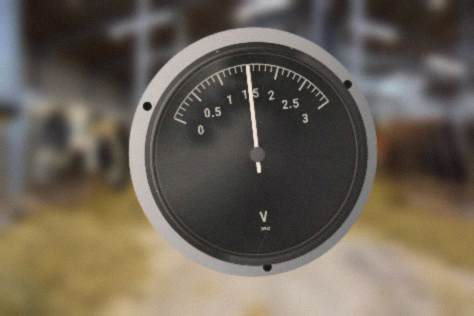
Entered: 1.5 V
